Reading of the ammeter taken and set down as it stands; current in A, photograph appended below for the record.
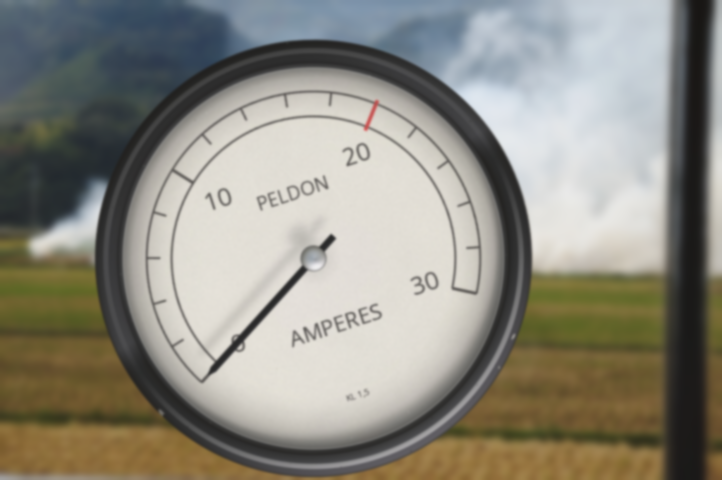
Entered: 0 A
